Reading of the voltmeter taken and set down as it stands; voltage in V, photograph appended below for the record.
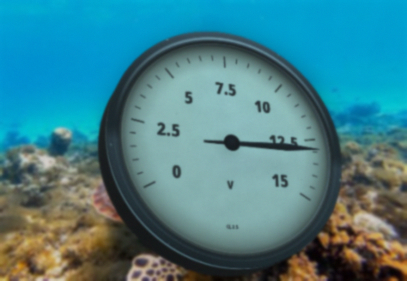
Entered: 13 V
